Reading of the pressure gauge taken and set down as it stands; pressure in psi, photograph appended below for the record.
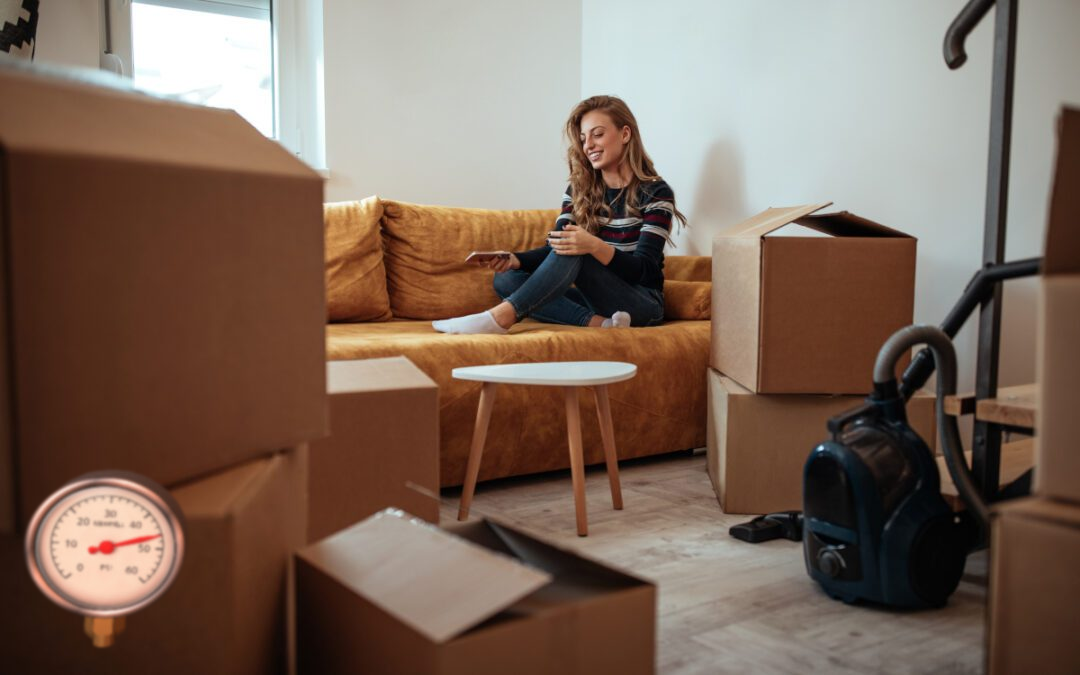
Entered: 46 psi
